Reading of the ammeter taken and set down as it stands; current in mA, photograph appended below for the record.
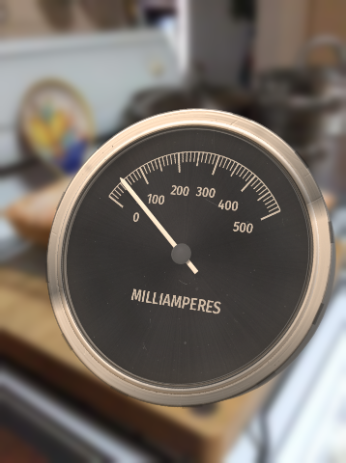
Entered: 50 mA
